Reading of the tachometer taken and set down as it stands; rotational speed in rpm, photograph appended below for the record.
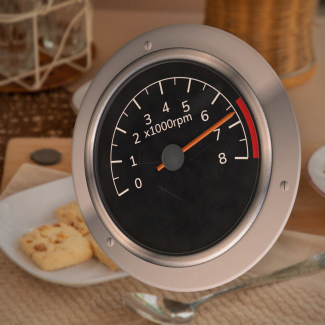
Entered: 6750 rpm
